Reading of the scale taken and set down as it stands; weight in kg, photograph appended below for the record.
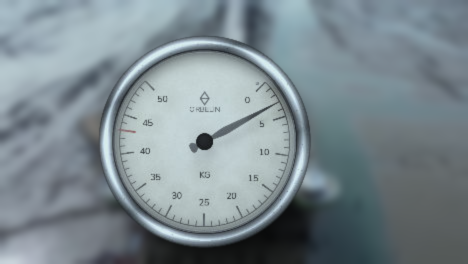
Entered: 3 kg
